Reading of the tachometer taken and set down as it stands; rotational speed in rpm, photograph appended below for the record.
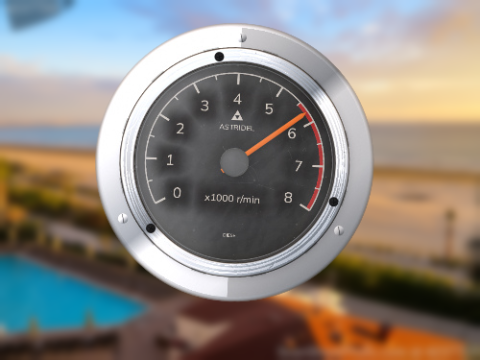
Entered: 5750 rpm
